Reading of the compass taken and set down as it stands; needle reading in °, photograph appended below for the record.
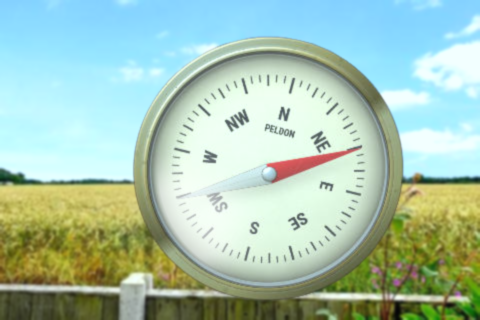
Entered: 60 °
